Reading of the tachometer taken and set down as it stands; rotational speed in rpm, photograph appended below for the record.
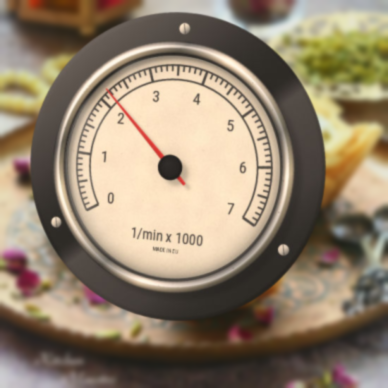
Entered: 2200 rpm
